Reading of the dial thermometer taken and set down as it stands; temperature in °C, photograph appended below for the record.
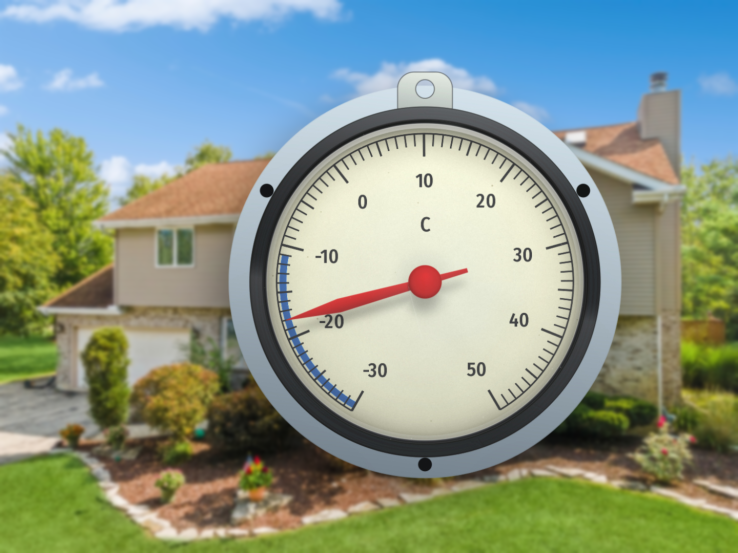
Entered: -18 °C
